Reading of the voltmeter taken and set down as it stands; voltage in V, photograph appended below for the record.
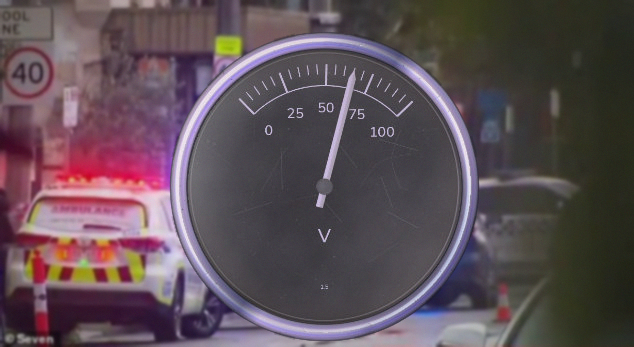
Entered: 65 V
